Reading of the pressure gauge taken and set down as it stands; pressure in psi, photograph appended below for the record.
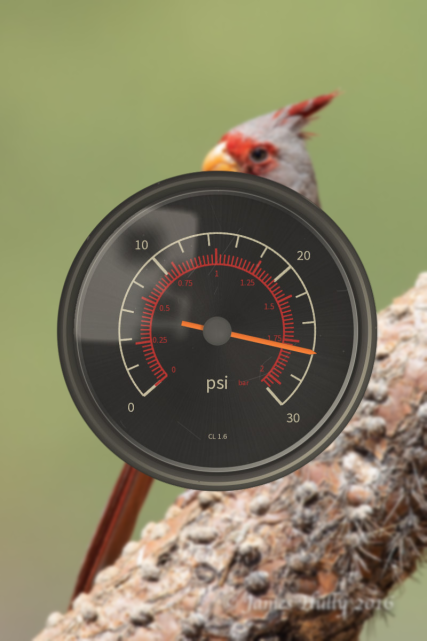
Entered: 26 psi
